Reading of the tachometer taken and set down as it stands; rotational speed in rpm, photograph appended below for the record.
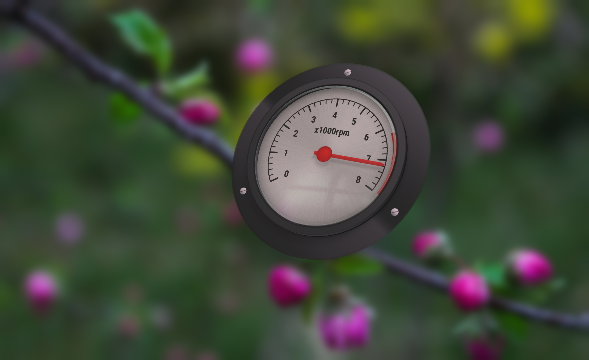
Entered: 7200 rpm
